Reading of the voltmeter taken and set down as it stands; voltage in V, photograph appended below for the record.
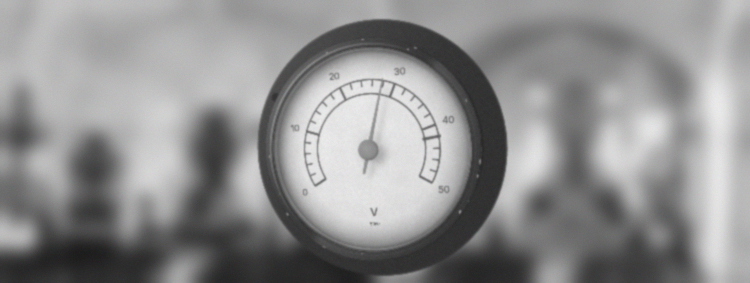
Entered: 28 V
